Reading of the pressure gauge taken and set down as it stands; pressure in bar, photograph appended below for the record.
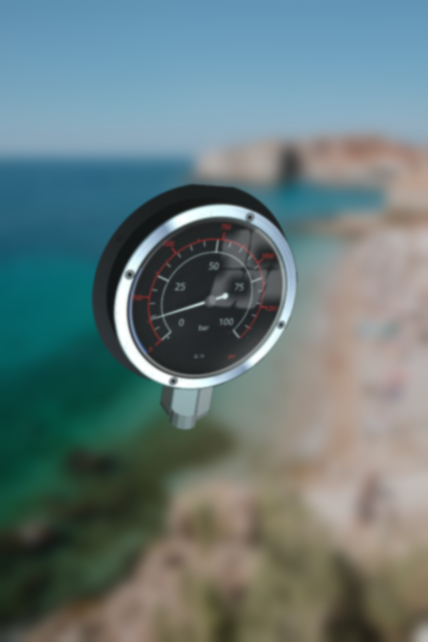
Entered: 10 bar
